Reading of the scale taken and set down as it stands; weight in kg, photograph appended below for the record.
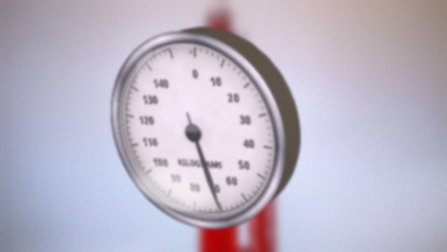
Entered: 70 kg
